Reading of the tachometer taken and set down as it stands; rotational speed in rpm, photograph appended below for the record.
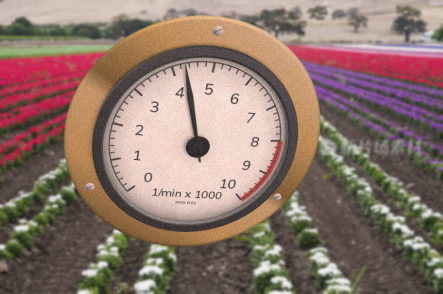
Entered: 4300 rpm
